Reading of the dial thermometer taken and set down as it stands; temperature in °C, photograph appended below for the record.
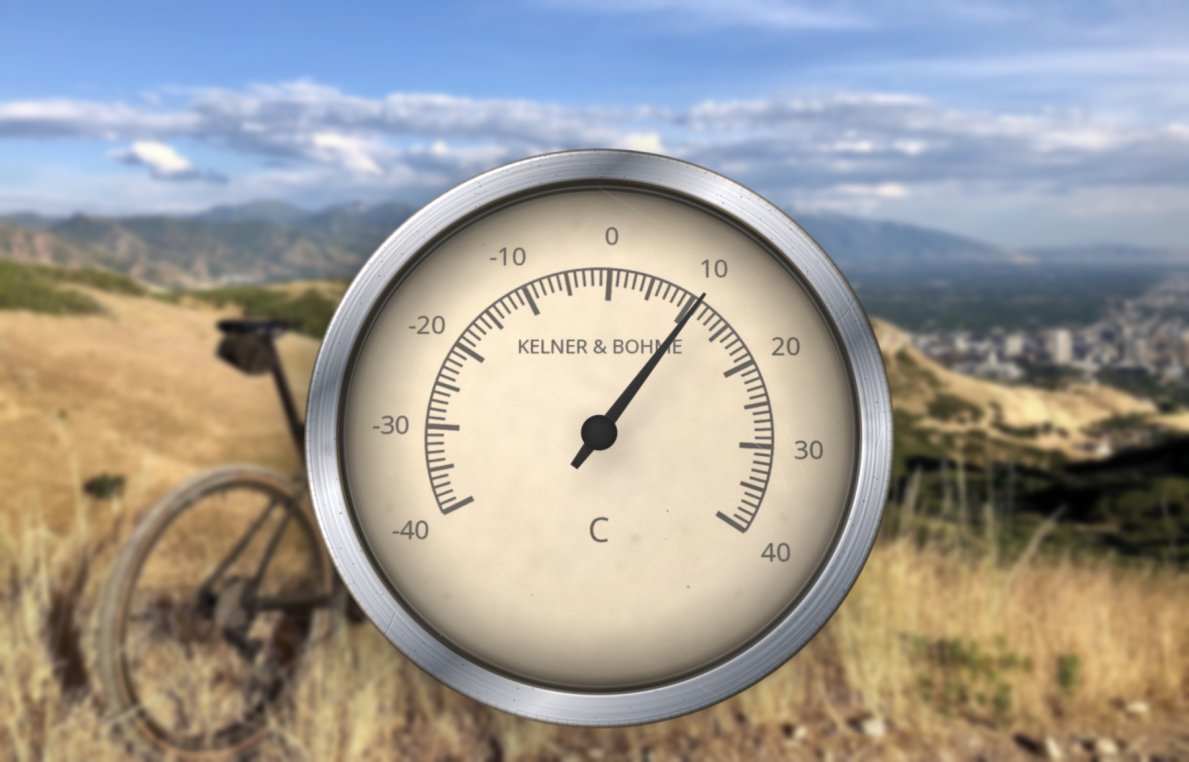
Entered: 11 °C
